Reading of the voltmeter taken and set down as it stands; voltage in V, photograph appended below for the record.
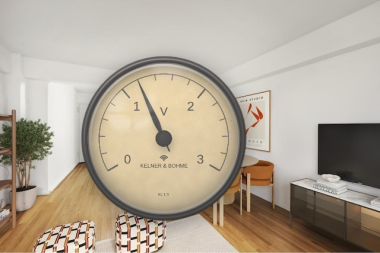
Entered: 1.2 V
